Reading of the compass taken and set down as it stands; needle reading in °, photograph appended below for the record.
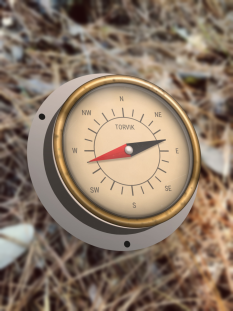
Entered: 255 °
